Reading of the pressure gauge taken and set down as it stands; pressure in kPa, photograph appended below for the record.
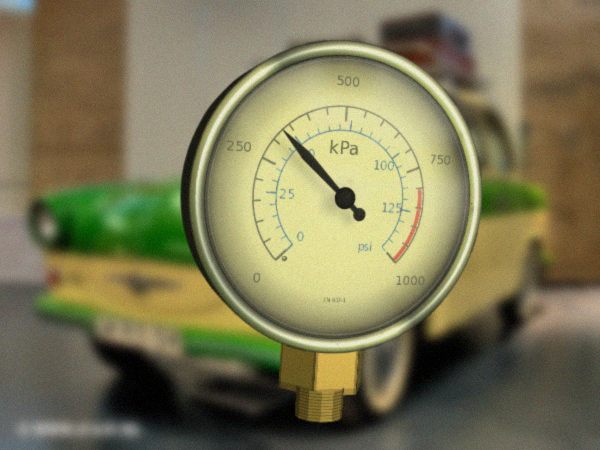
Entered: 325 kPa
